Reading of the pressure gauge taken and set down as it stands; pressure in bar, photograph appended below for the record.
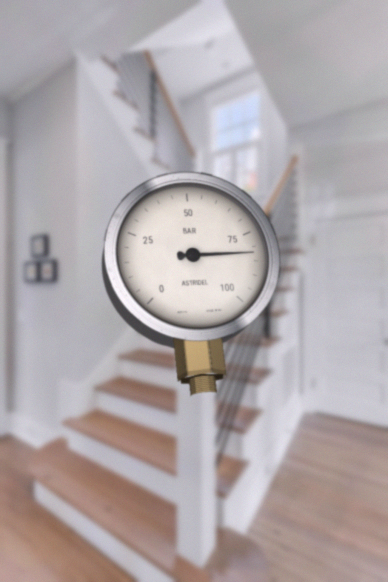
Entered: 82.5 bar
